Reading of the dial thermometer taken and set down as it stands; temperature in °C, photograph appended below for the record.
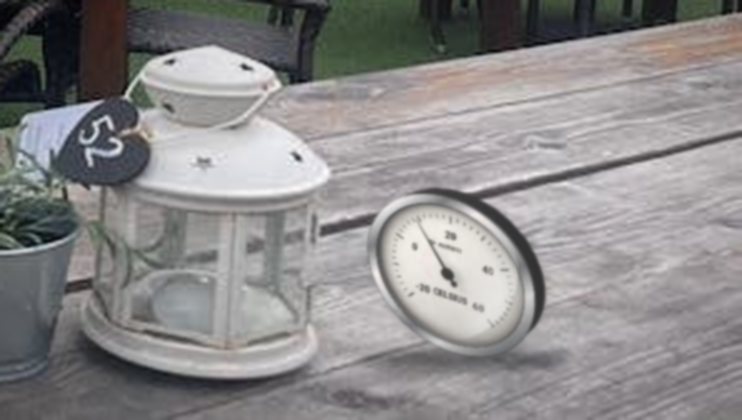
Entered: 10 °C
